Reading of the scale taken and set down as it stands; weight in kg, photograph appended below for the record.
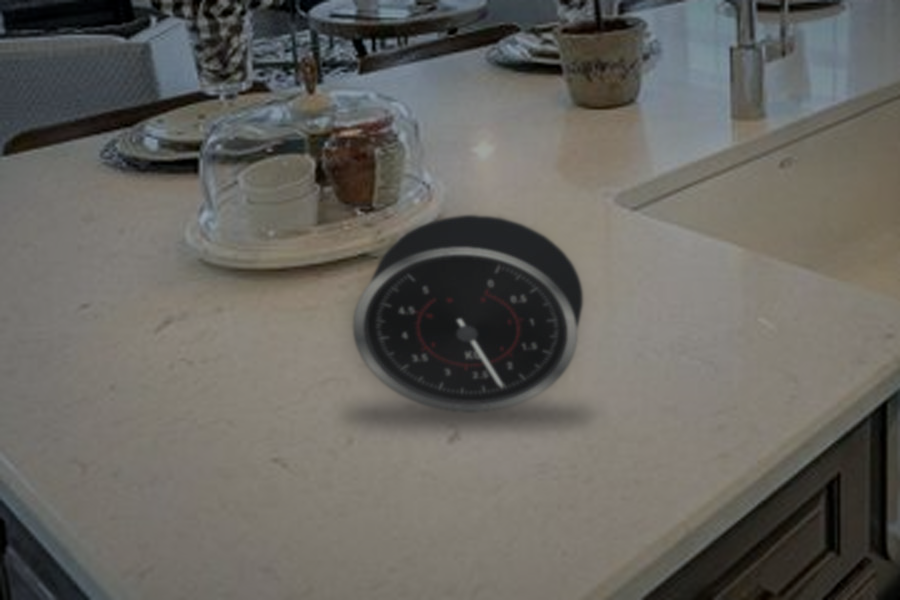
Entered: 2.25 kg
